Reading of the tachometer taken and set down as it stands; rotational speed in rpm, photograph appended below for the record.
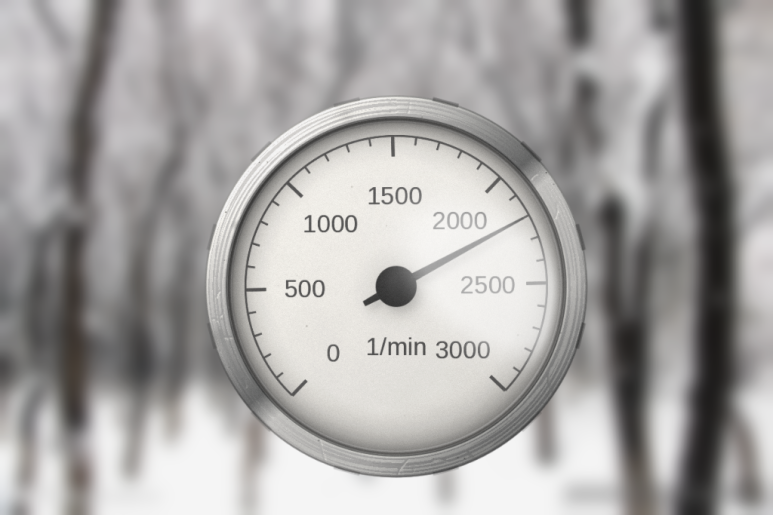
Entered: 2200 rpm
